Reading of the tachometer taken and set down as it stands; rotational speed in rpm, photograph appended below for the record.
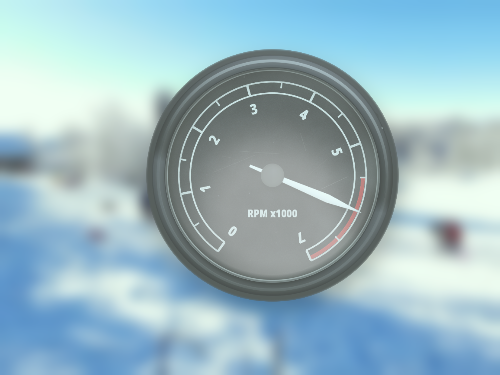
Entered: 6000 rpm
